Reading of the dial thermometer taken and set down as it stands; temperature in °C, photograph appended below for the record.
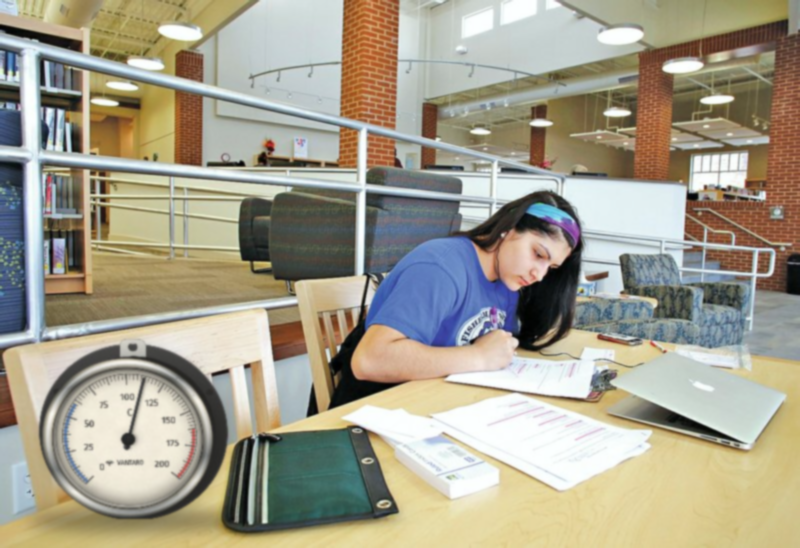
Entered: 112.5 °C
